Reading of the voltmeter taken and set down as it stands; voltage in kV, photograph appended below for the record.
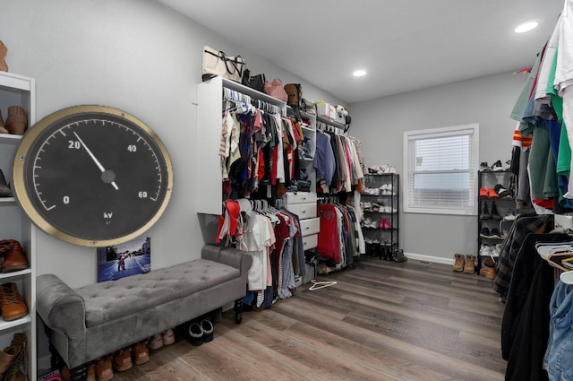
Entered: 22 kV
